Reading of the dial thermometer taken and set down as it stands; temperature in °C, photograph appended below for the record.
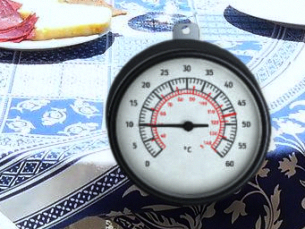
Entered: 10 °C
